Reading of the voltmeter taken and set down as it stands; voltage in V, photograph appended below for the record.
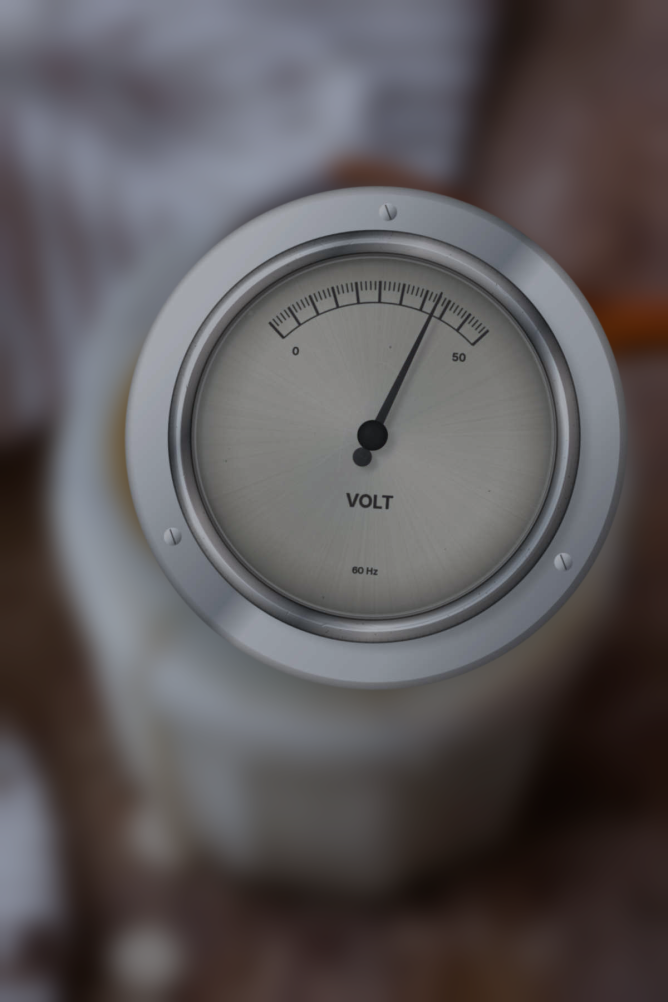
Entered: 38 V
